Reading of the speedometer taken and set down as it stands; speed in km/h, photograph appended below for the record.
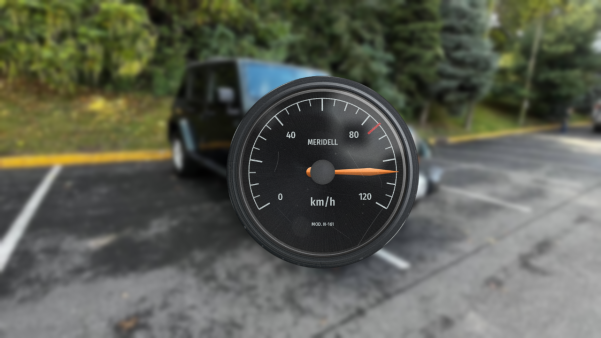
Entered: 105 km/h
